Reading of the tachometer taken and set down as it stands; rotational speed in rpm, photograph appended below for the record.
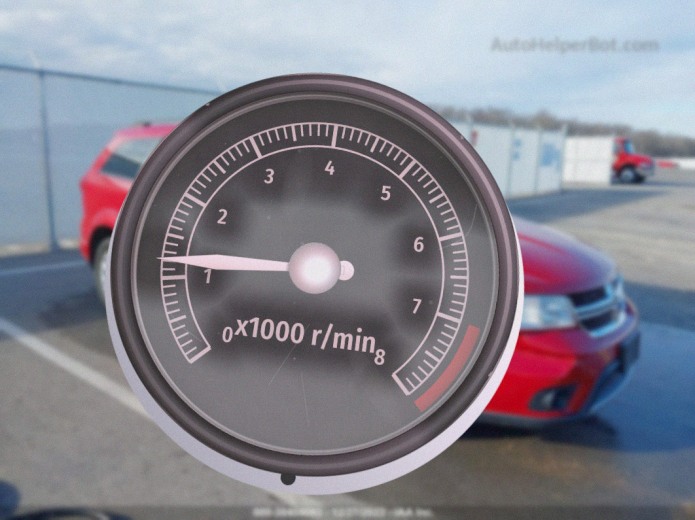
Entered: 1200 rpm
